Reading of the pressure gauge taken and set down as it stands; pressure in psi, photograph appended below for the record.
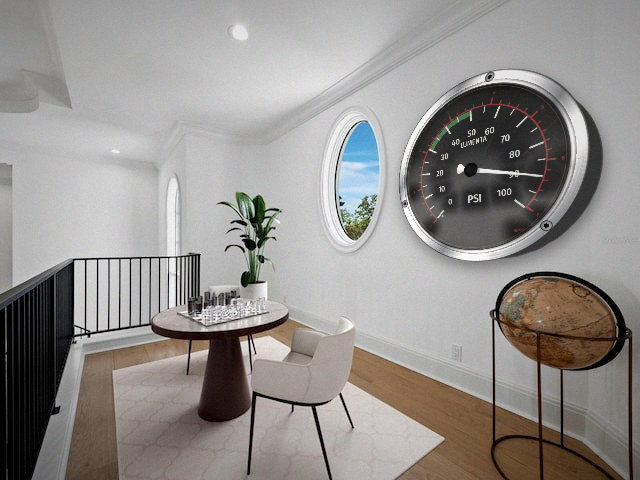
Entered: 90 psi
